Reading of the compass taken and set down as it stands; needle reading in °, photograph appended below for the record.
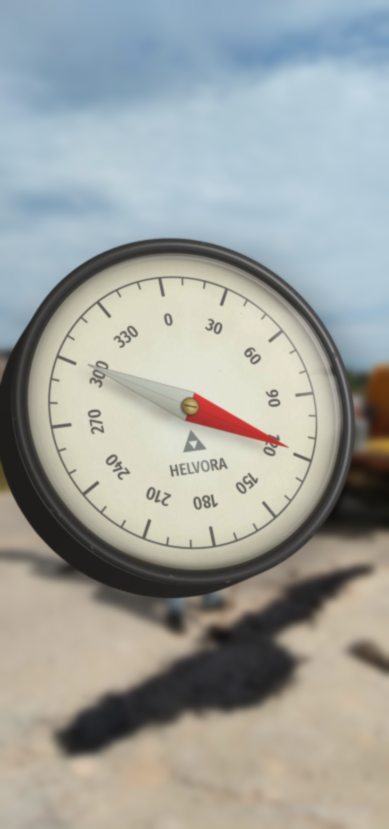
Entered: 120 °
